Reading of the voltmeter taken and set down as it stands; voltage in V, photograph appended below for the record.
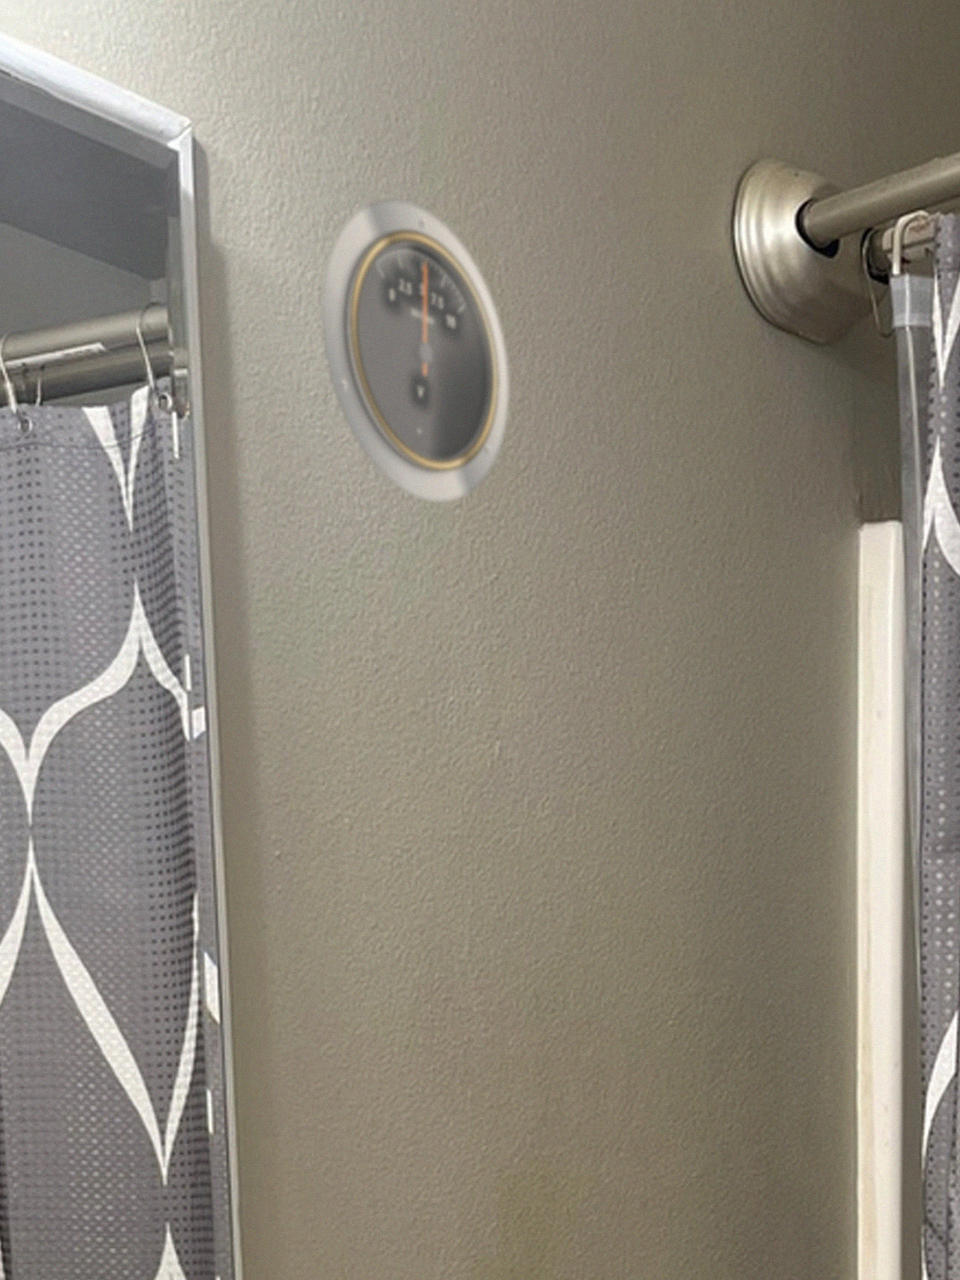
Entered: 5 V
